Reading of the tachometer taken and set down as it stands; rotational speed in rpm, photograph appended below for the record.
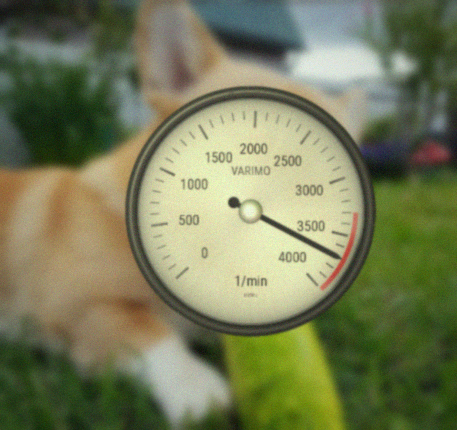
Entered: 3700 rpm
